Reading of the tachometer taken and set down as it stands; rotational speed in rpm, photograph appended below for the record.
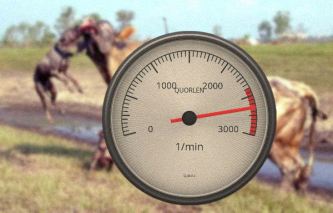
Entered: 2650 rpm
